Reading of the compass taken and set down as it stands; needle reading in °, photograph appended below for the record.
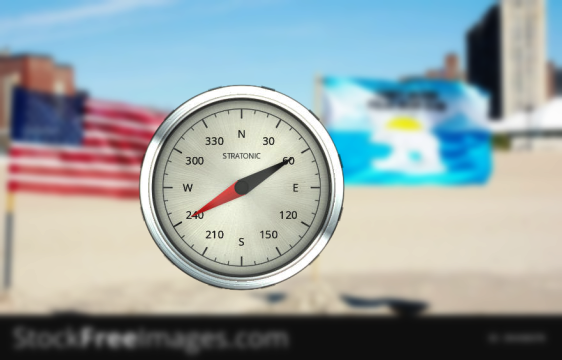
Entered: 240 °
